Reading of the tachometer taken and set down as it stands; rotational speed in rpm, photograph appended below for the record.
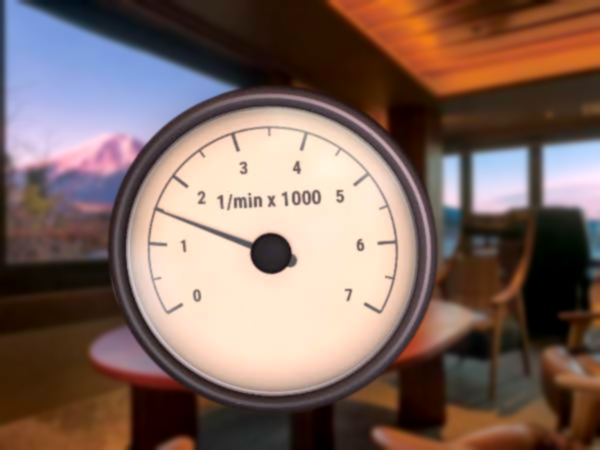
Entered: 1500 rpm
